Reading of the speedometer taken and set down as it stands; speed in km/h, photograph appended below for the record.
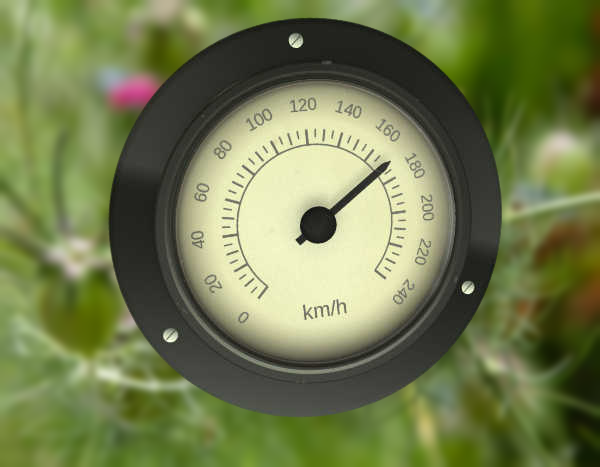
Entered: 170 km/h
